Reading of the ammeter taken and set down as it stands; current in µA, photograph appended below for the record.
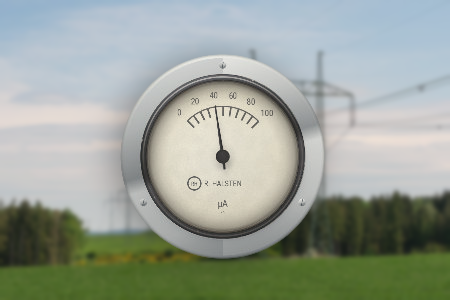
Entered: 40 µA
